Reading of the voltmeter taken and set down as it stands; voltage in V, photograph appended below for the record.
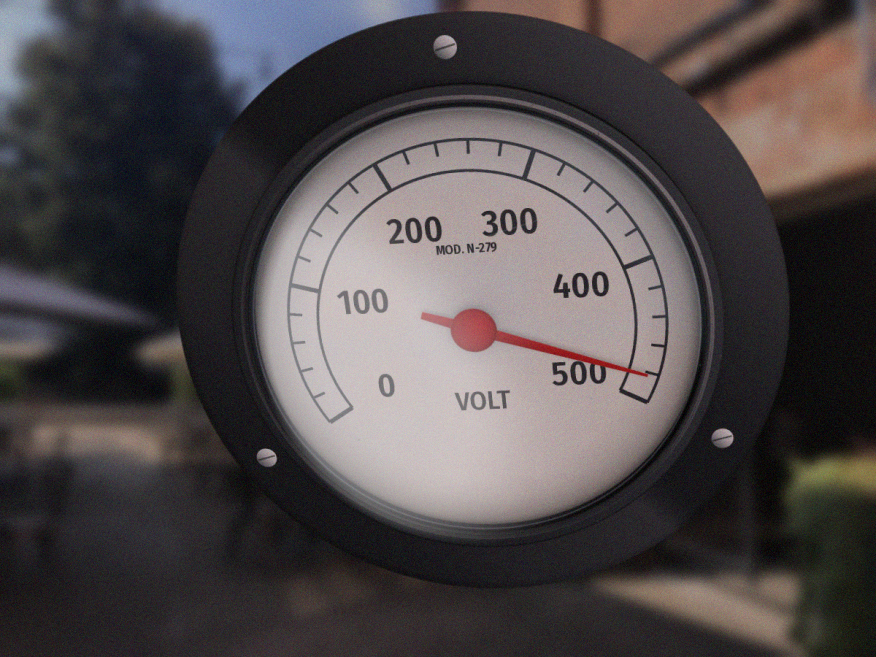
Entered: 480 V
